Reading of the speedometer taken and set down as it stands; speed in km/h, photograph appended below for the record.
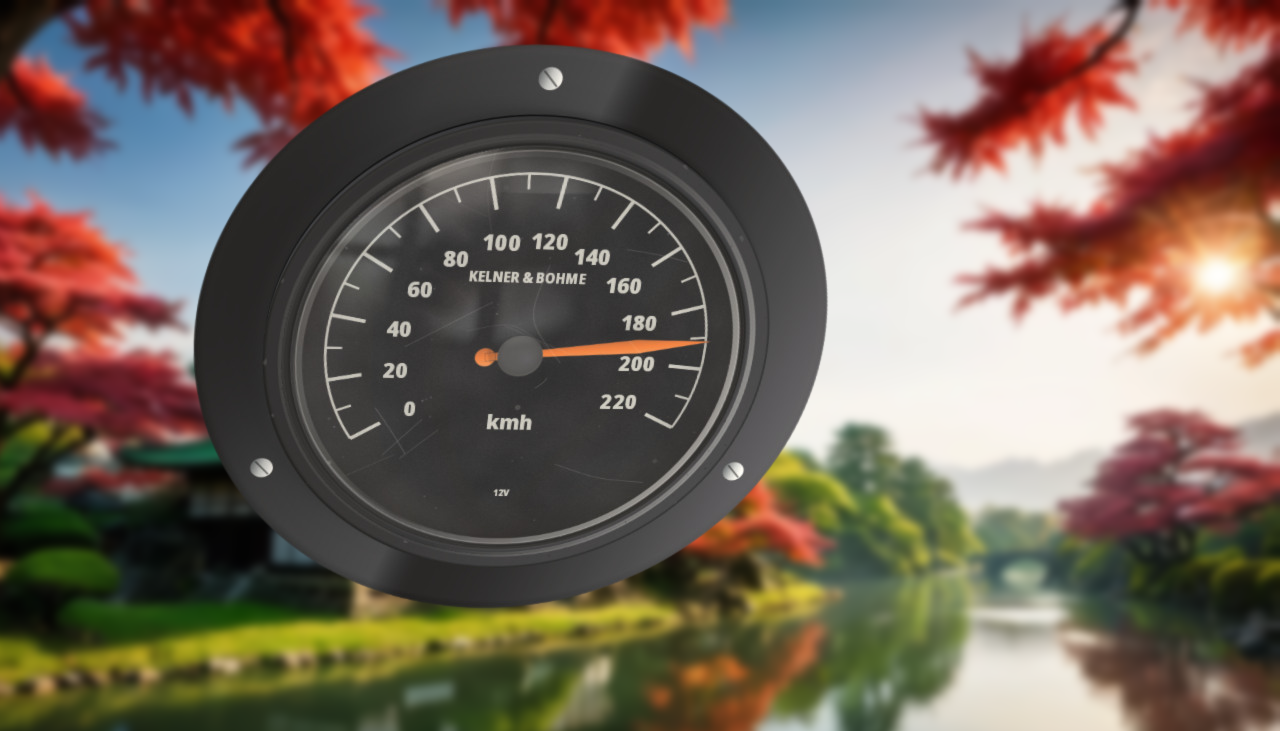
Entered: 190 km/h
